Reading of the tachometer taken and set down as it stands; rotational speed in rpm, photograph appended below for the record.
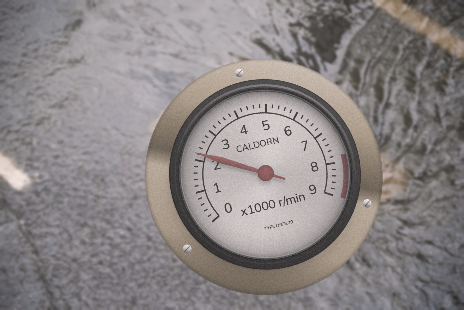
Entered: 2200 rpm
